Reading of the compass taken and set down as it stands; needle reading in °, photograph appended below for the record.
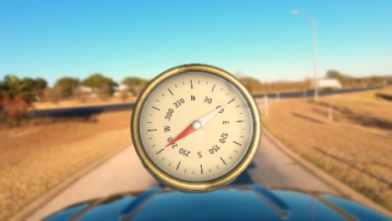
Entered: 240 °
